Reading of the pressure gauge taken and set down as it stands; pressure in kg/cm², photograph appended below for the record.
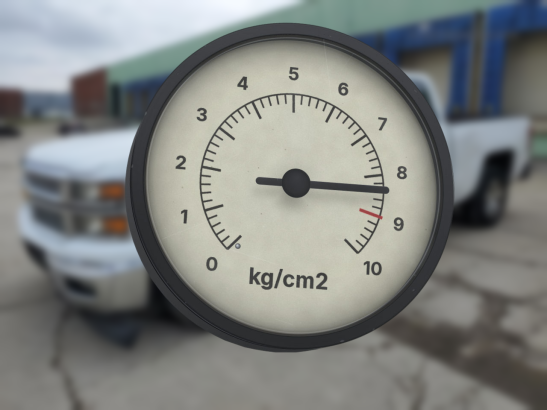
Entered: 8.4 kg/cm²
